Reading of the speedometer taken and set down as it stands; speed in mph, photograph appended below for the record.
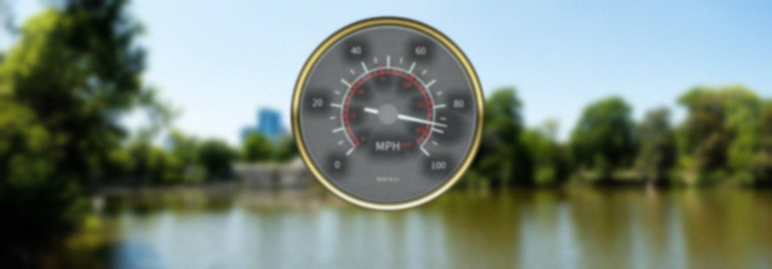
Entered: 87.5 mph
